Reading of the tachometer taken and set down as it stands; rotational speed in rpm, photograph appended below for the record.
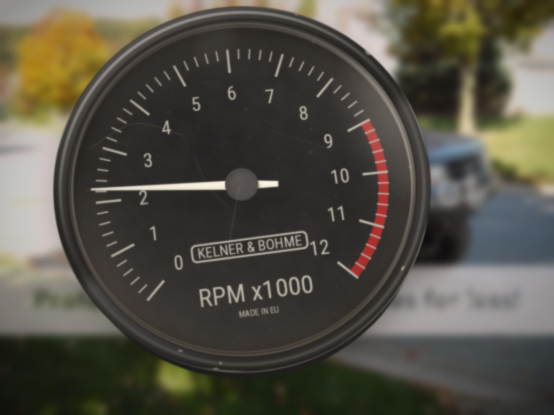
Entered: 2200 rpm
